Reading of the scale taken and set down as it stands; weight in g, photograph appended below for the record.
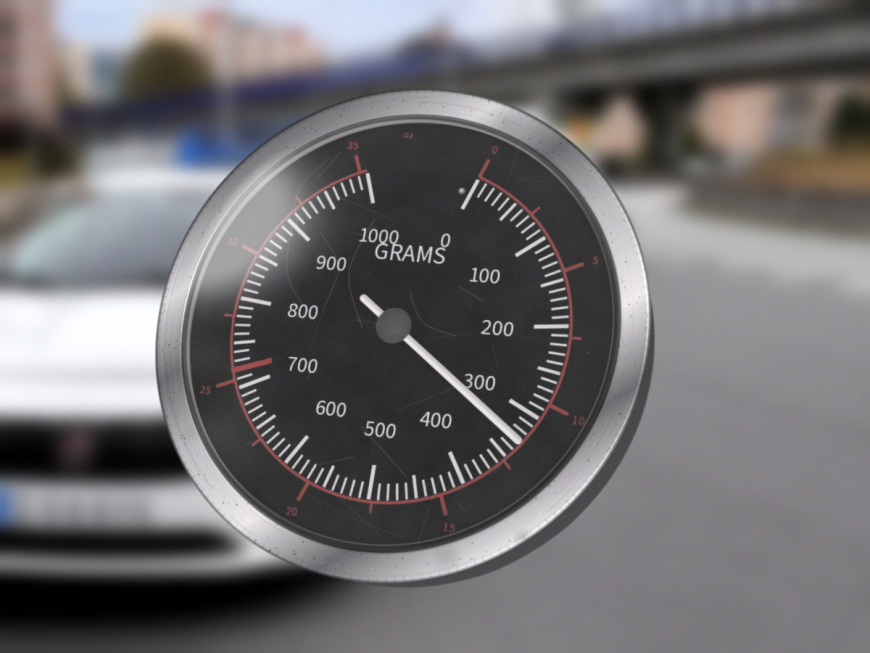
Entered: 330 g
